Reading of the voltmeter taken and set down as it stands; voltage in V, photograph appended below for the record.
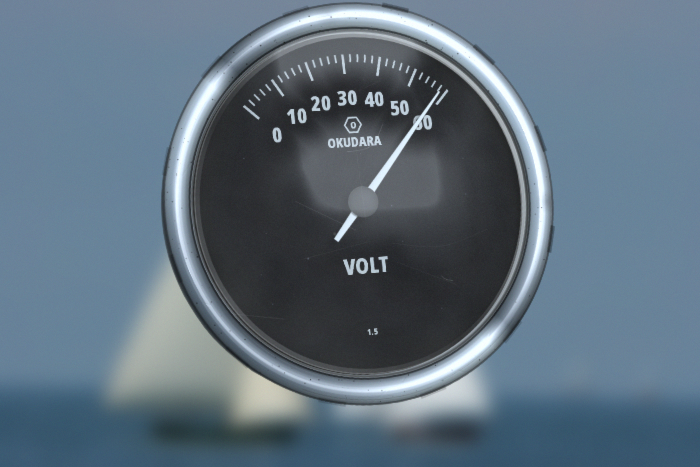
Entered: 58 V
